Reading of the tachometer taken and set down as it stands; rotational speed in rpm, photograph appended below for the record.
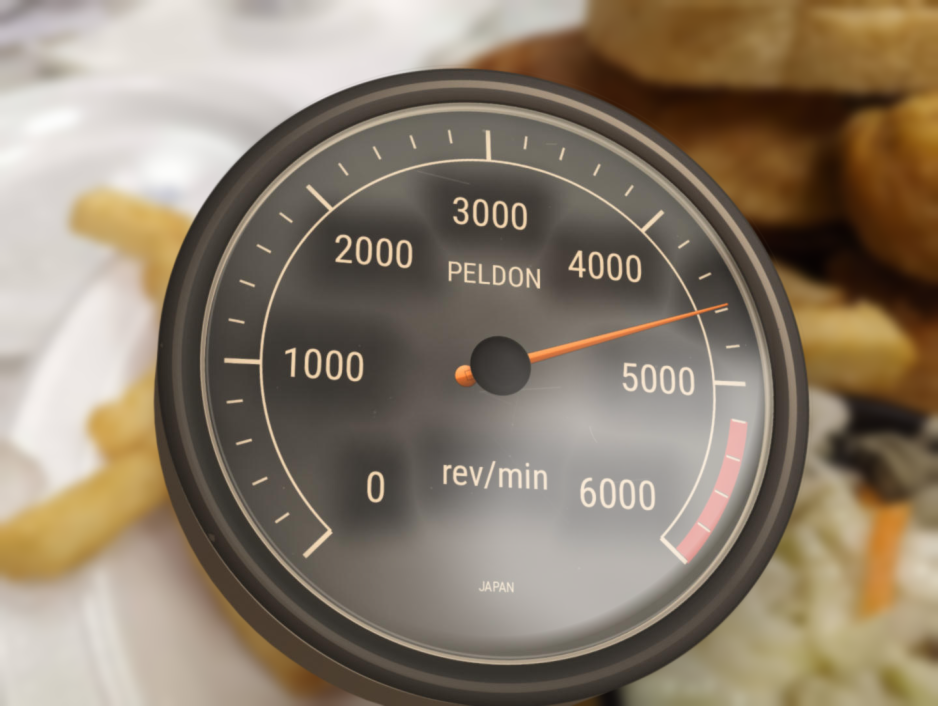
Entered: 4600 rpm
